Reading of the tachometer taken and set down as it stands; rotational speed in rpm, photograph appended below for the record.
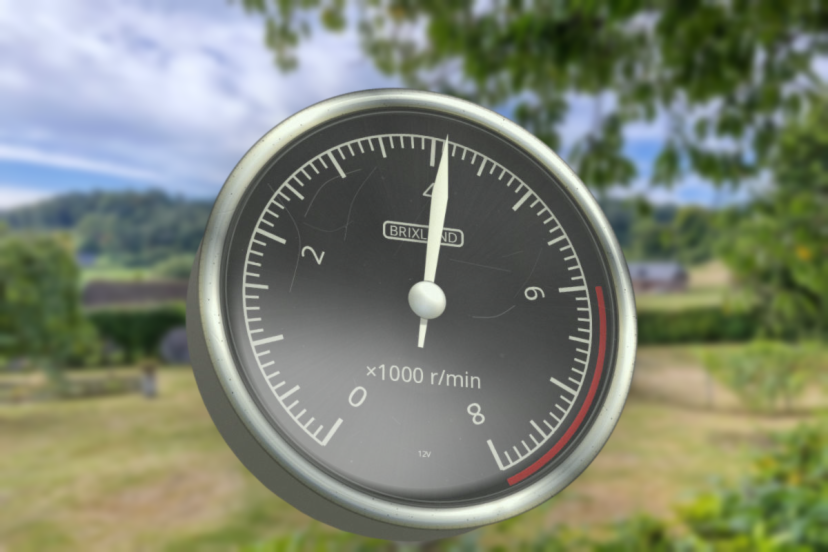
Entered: 4100 rpm
